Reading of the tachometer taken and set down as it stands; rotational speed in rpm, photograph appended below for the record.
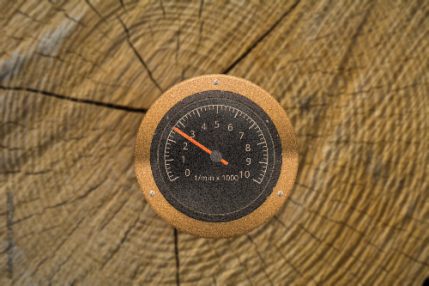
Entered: 2600 rpm
